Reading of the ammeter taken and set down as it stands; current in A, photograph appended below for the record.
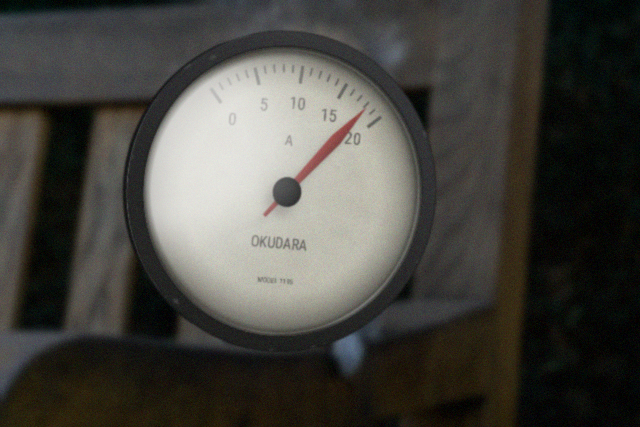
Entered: 18 A
